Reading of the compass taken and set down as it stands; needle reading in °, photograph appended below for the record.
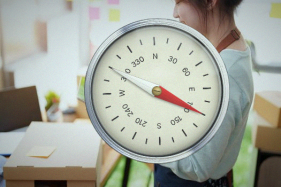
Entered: 120 °
